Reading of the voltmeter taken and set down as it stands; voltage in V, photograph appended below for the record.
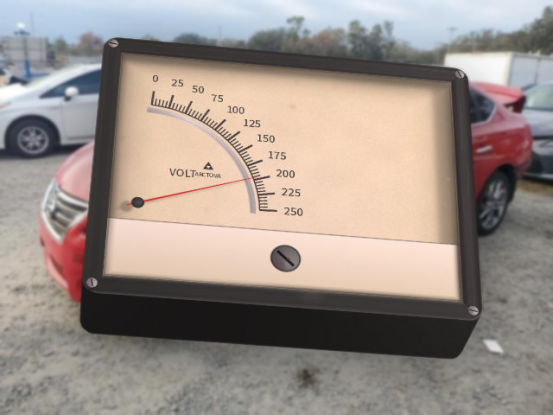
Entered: 200 V
